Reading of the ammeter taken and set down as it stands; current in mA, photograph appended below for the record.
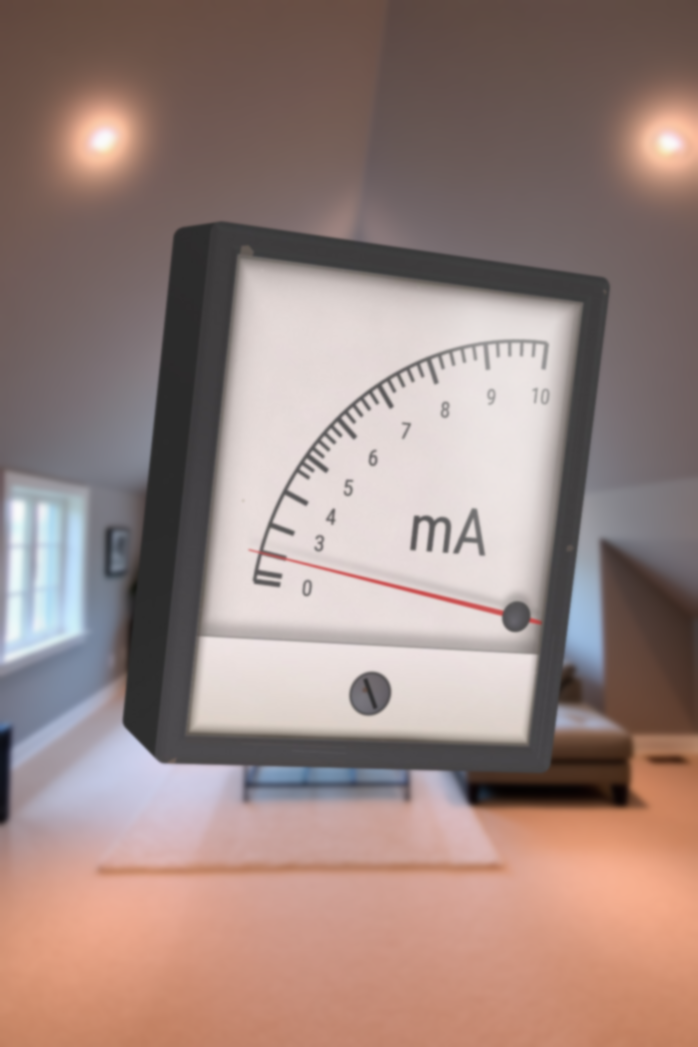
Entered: 2 mA
